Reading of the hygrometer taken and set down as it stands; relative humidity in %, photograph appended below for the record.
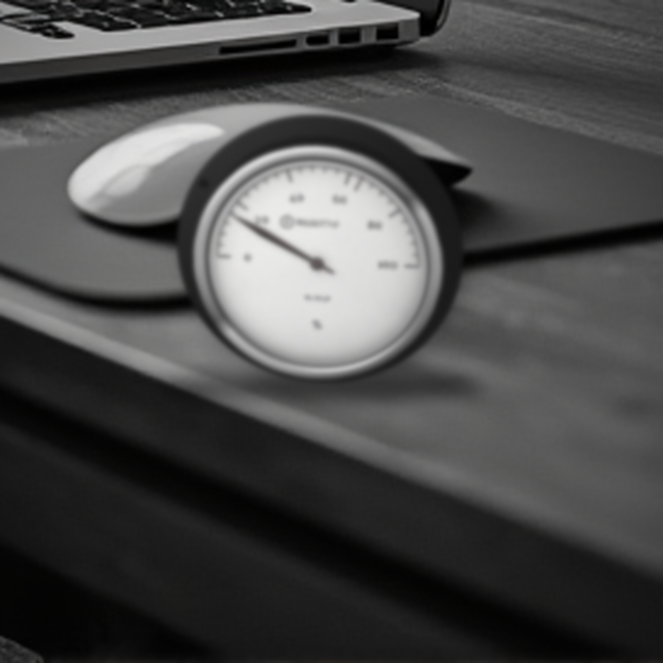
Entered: 16 %
